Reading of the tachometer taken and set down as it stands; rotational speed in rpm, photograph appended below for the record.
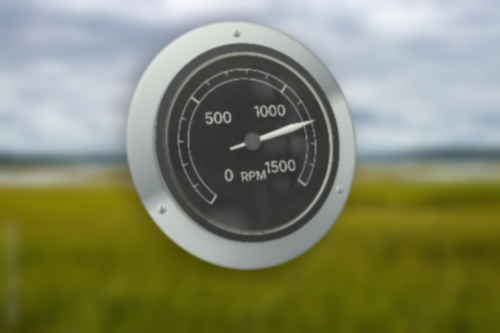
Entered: 1200 rpm
